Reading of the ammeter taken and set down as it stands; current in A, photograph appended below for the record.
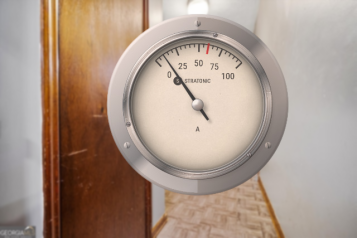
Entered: 10 A
